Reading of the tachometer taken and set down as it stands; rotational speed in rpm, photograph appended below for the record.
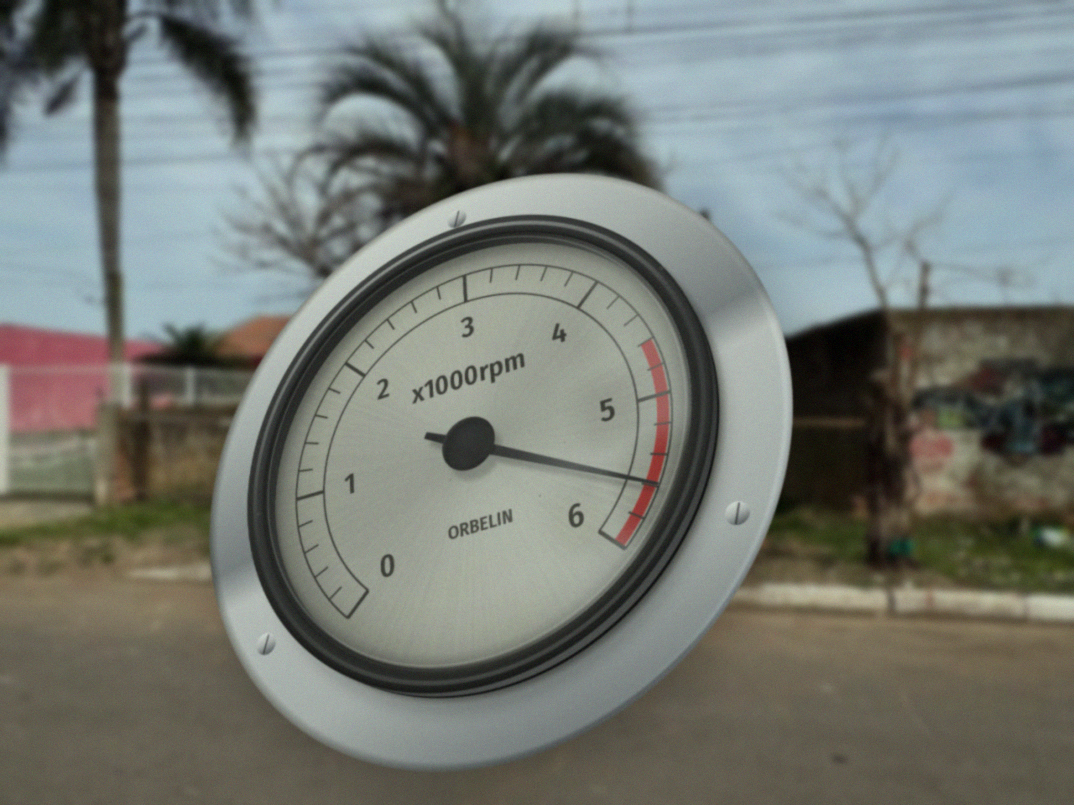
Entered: 5600 rpm
